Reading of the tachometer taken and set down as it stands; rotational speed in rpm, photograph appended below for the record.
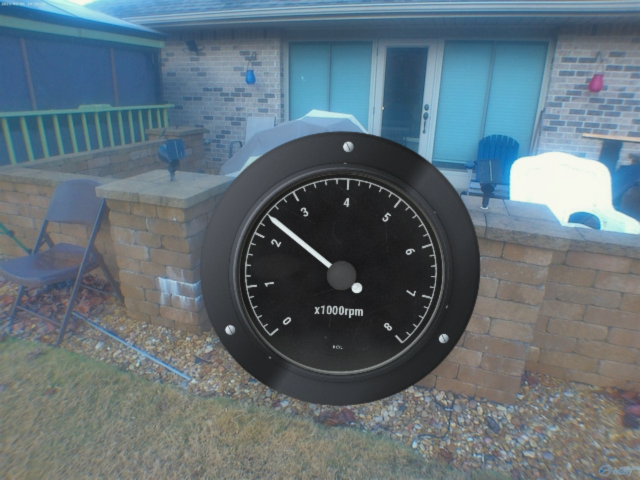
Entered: 2400 rpm
